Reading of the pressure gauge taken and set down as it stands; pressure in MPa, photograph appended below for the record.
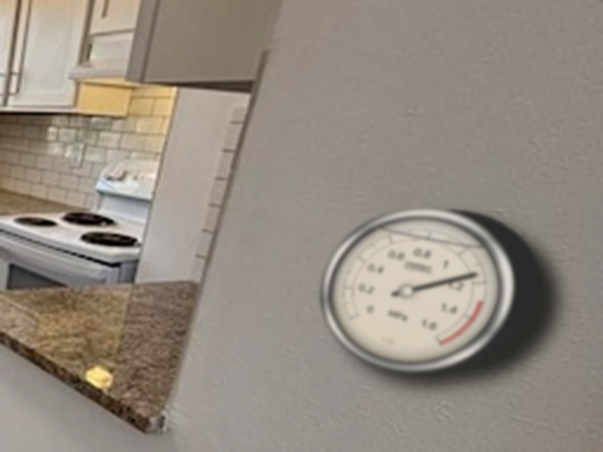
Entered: 1.15 MPa
